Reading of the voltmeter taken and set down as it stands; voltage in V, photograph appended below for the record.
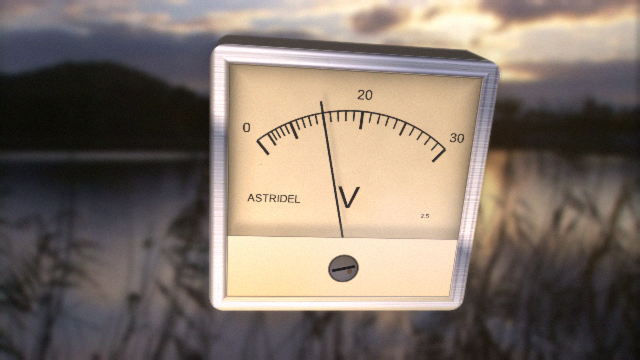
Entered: 15 V
